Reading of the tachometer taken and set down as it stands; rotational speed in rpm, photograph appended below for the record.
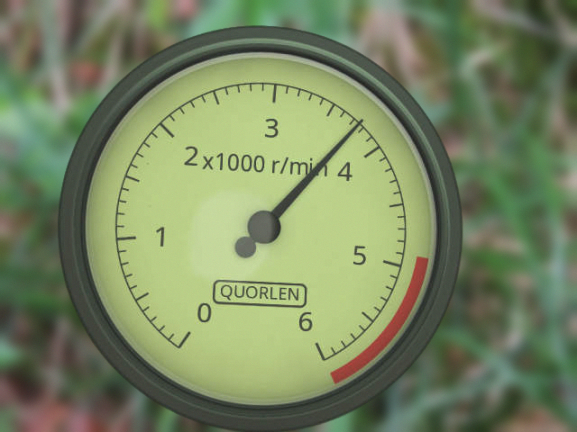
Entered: 3750 rpm
